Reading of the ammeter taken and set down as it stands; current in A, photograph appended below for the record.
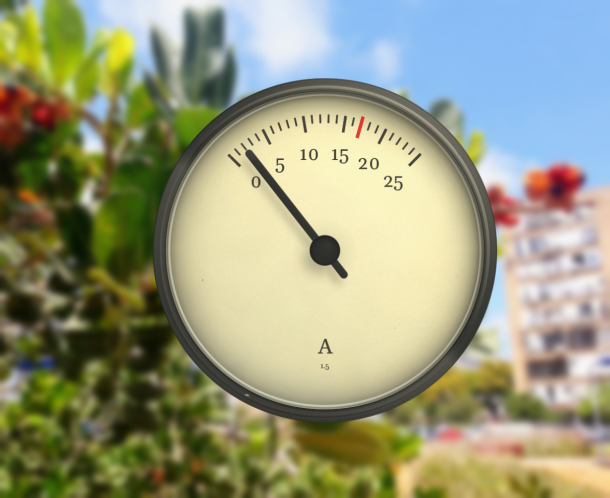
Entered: 2 A
